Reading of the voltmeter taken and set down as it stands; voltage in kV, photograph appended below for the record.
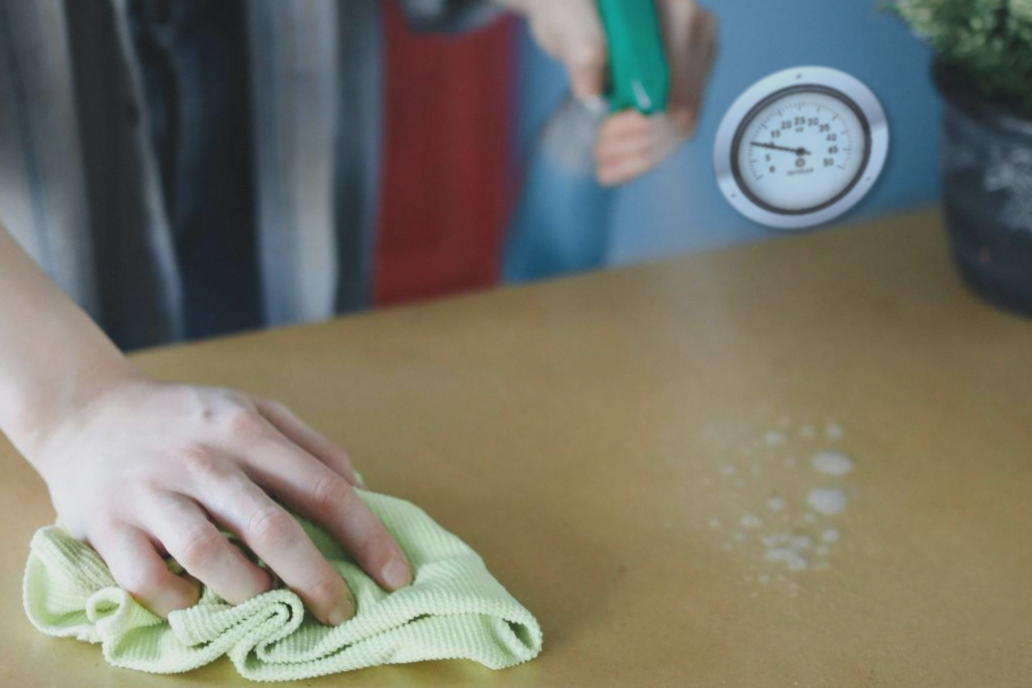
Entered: 10 kV
